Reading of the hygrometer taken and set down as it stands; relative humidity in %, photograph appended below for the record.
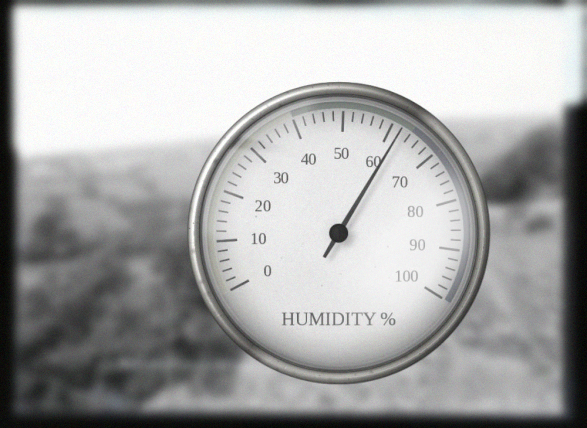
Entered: 62 %
